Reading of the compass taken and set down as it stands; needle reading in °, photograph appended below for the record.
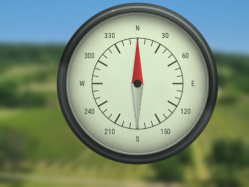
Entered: 0 °
